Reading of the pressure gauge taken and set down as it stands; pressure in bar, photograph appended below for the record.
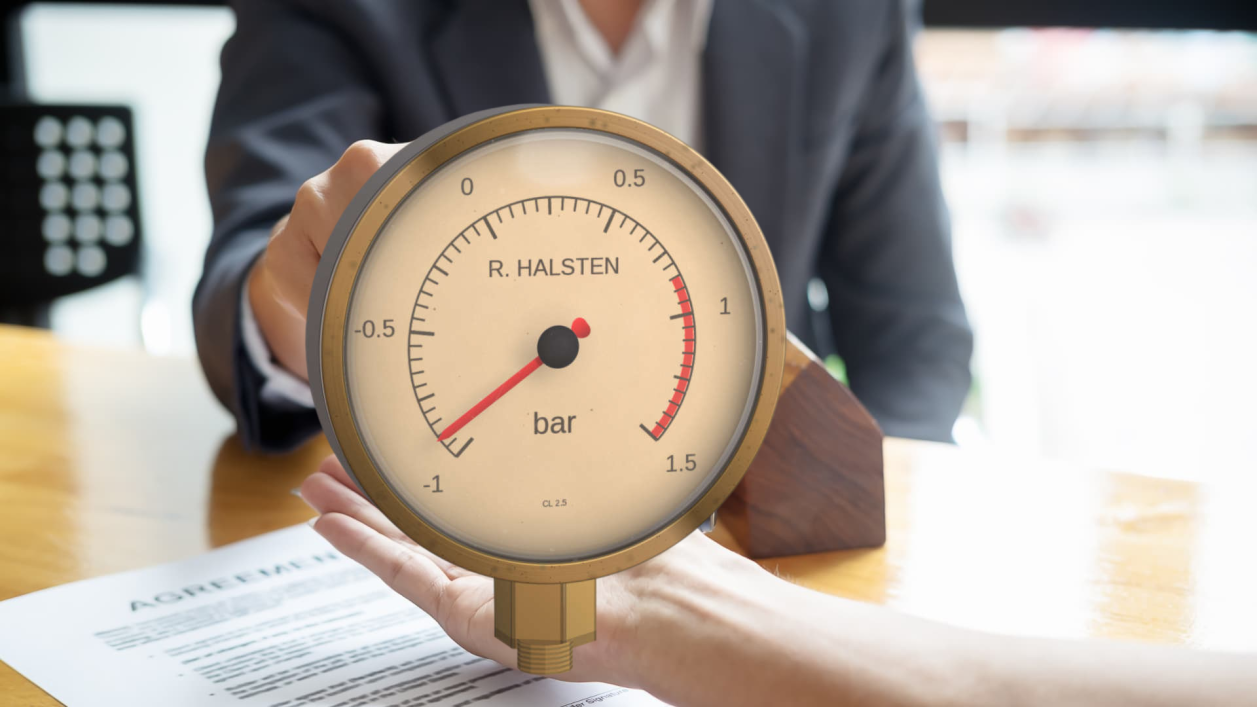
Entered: -0.9 bar
